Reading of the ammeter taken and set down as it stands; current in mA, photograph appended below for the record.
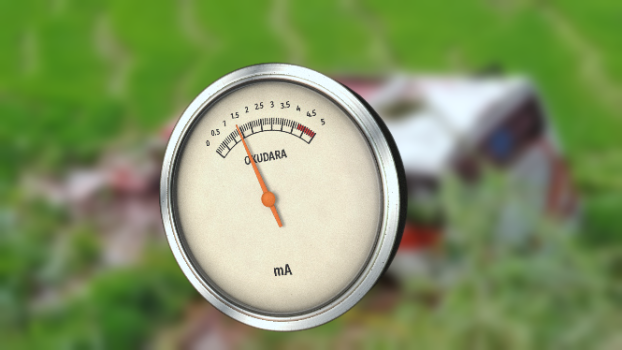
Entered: 1.5 mA
